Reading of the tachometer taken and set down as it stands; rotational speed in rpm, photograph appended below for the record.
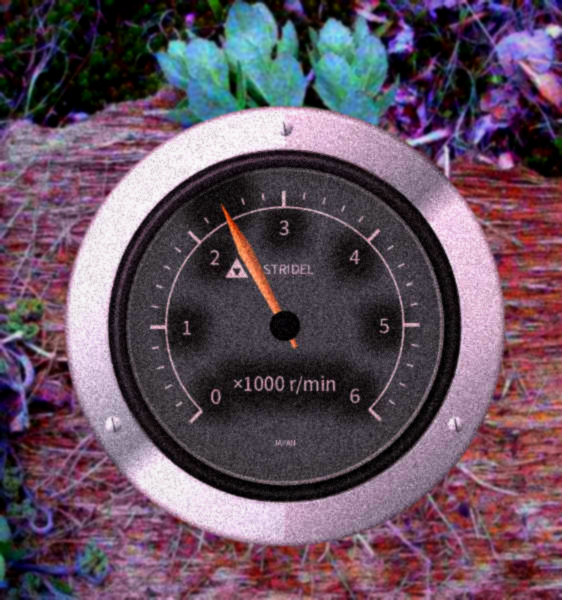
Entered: 2400 rpm
